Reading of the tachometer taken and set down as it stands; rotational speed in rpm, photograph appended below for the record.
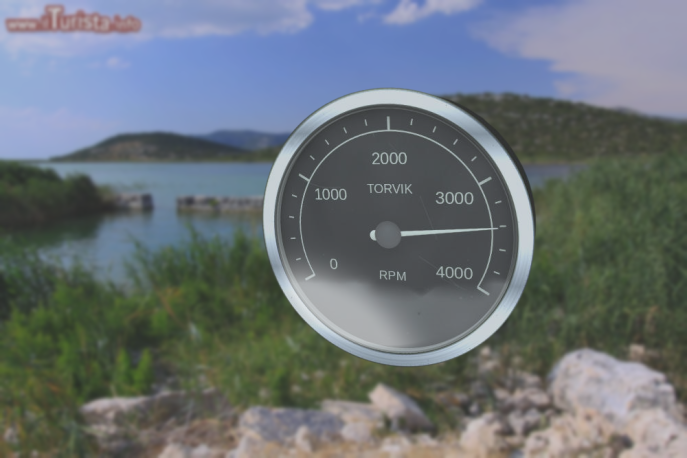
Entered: 3400 rpm
